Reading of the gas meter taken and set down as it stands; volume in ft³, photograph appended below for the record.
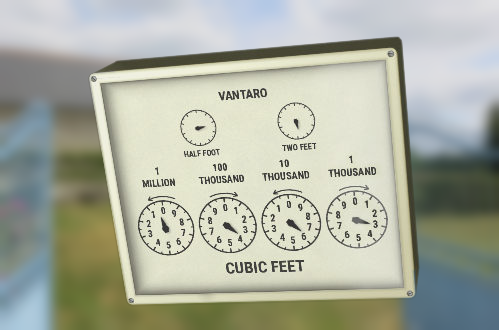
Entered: 36300 ft³
